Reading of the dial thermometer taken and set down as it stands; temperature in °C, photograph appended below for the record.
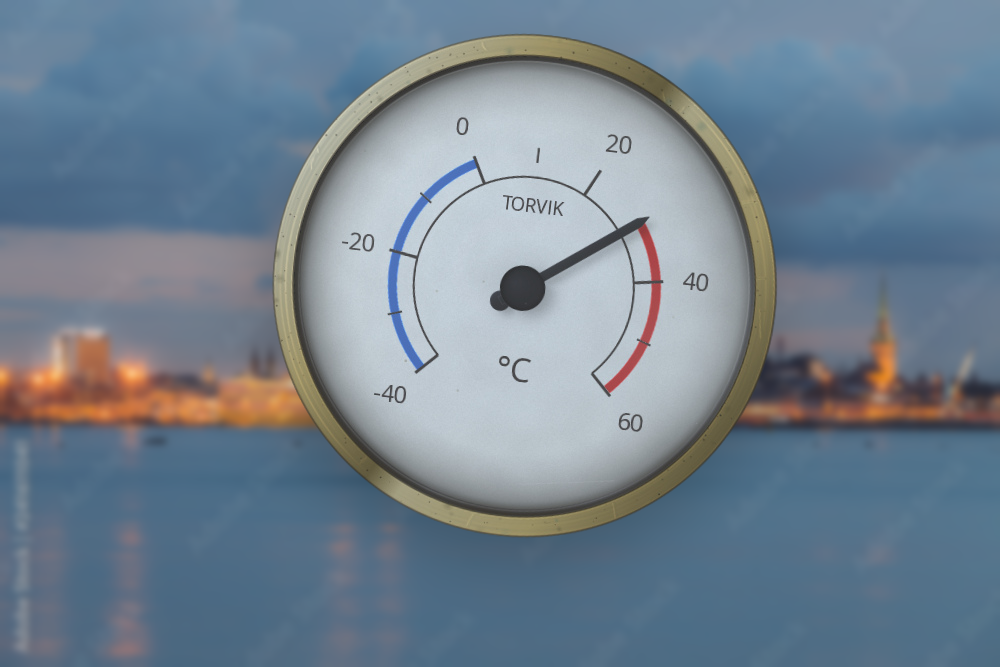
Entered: 30 °C
